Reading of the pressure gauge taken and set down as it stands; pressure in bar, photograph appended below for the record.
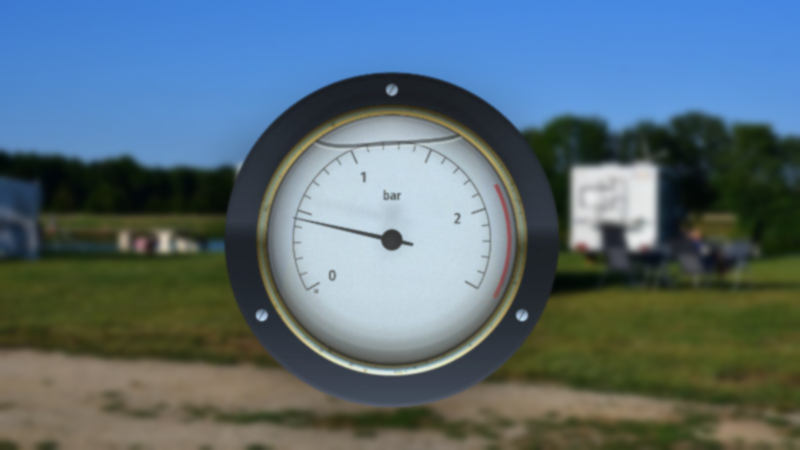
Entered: 0.45 bar
